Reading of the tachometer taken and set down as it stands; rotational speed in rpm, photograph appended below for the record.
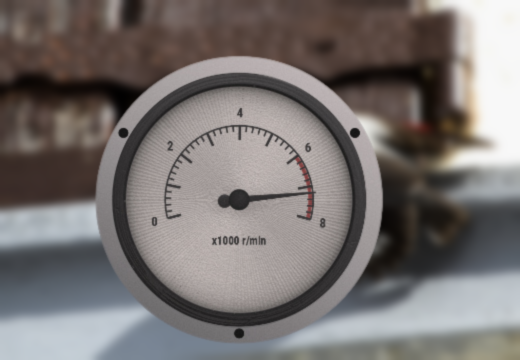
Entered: 7200 rpm
